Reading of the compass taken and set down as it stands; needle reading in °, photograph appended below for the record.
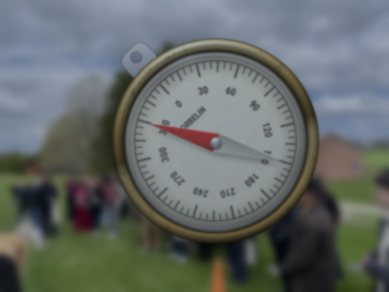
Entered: 330 °
